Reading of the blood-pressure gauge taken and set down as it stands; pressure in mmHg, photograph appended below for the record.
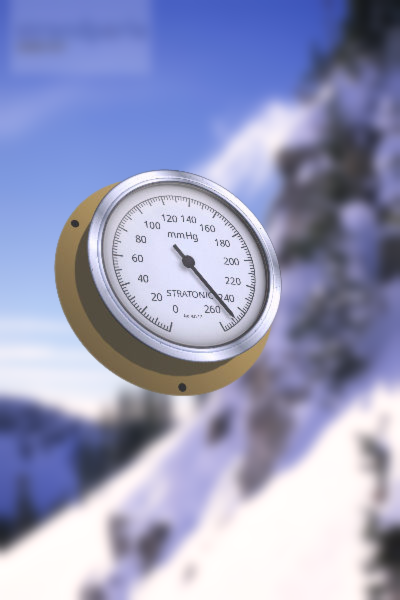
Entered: 250 mmHg
